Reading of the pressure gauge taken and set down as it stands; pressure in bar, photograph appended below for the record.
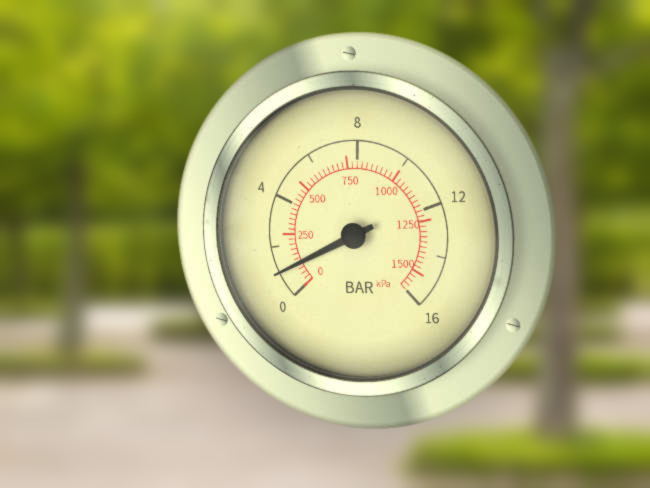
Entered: 1 bar
